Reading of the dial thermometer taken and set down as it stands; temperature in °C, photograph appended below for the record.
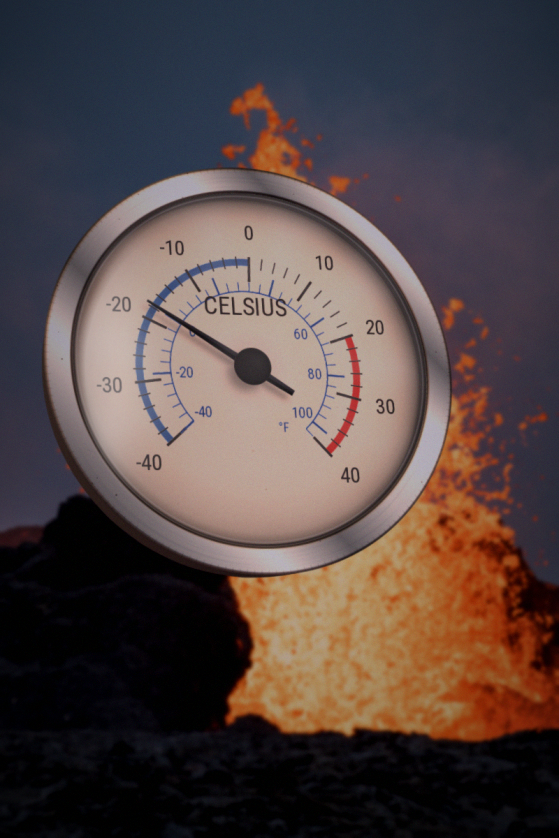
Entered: -18 °C
